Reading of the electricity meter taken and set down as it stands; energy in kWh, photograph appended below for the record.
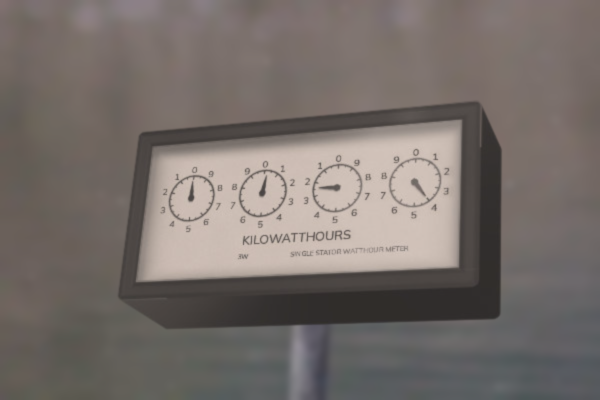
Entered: 24 kWh
